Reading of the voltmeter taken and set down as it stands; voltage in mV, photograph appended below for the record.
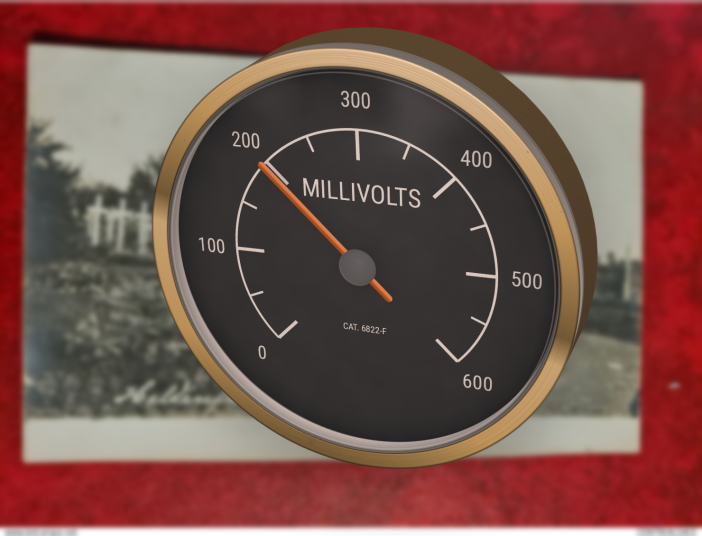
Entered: 200 mV
